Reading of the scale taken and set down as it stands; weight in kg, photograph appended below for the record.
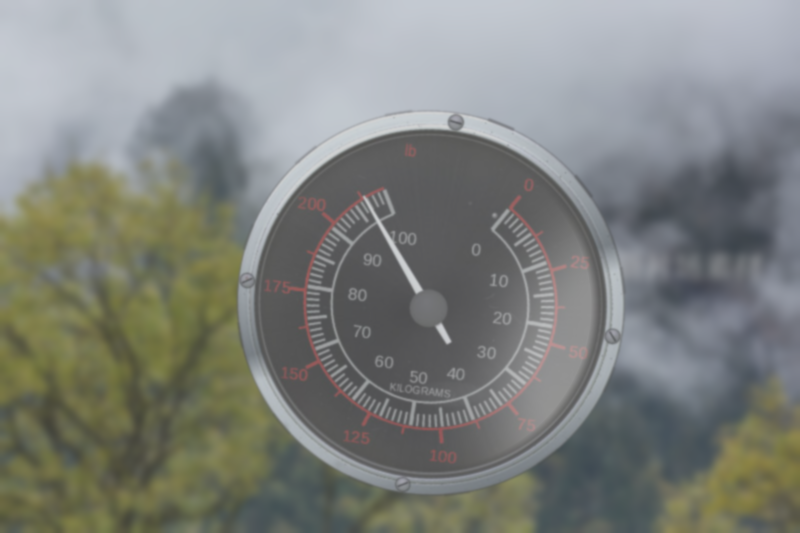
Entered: 97 kg
